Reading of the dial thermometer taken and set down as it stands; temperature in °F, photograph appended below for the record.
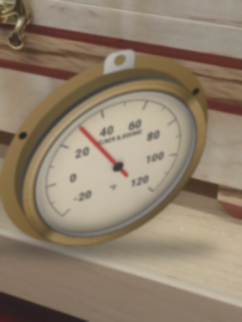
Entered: 30 °F
